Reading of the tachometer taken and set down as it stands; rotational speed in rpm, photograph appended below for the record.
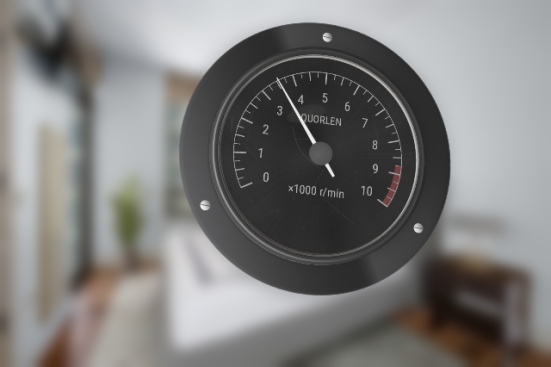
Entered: 3500 rpm
